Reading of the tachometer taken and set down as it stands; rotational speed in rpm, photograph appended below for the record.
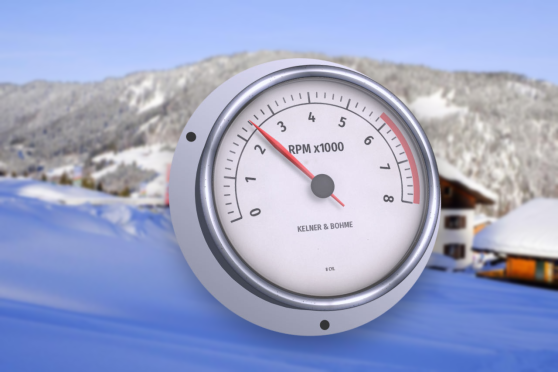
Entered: 2400 rpm
